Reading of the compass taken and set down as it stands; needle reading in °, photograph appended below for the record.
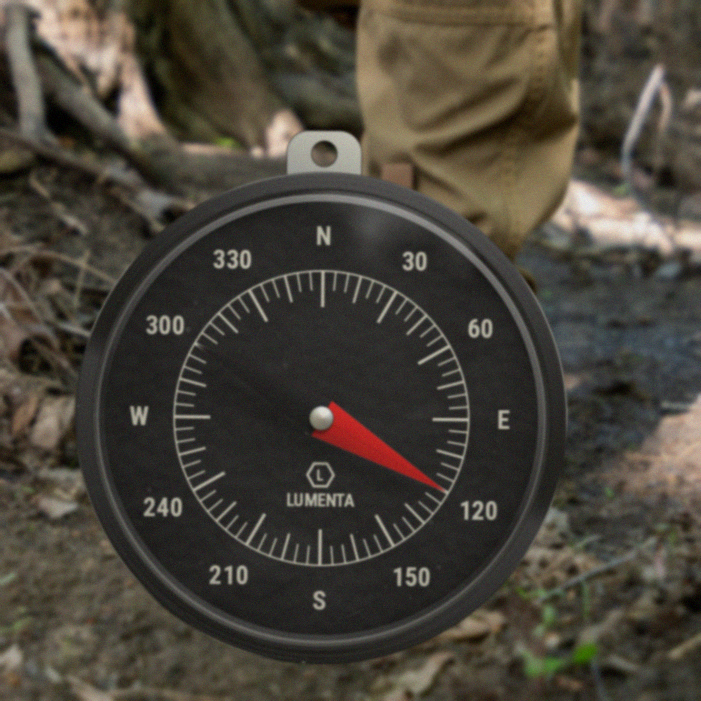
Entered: 120 °
